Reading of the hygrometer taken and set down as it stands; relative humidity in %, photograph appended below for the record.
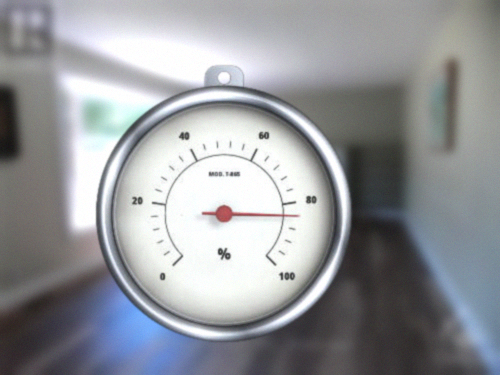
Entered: 84 %
